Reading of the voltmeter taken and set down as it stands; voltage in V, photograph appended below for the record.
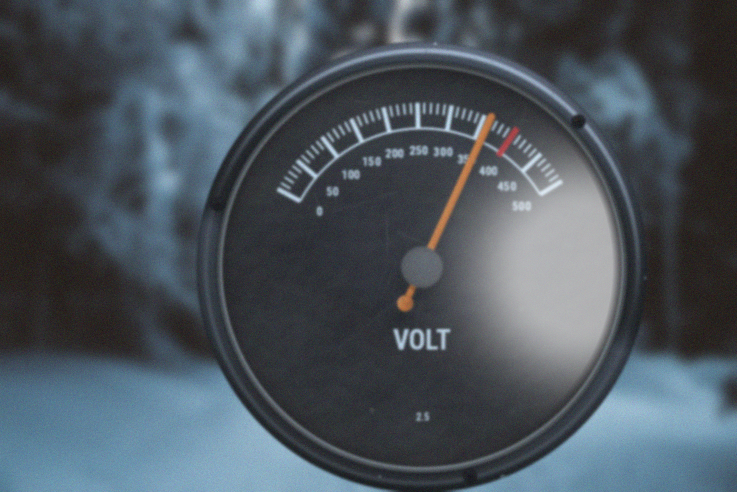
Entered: 360 V
